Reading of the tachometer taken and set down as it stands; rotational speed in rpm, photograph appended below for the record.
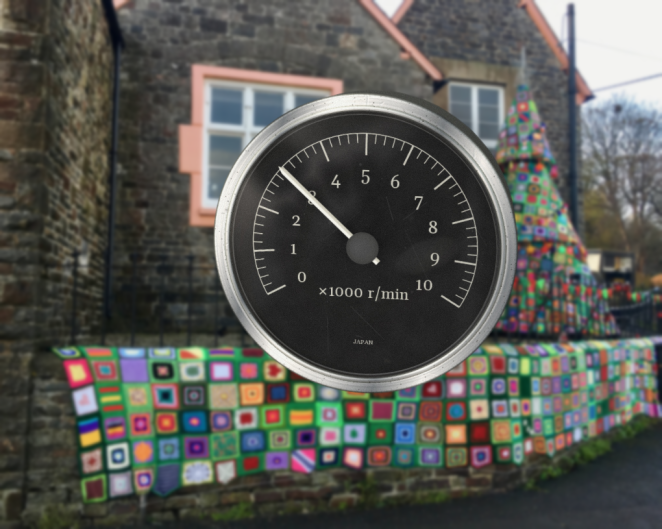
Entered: 3000 rpm
